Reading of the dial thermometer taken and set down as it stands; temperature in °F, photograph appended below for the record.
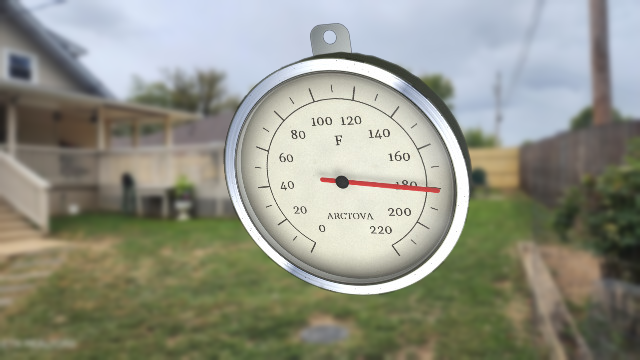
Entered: 180 °F
